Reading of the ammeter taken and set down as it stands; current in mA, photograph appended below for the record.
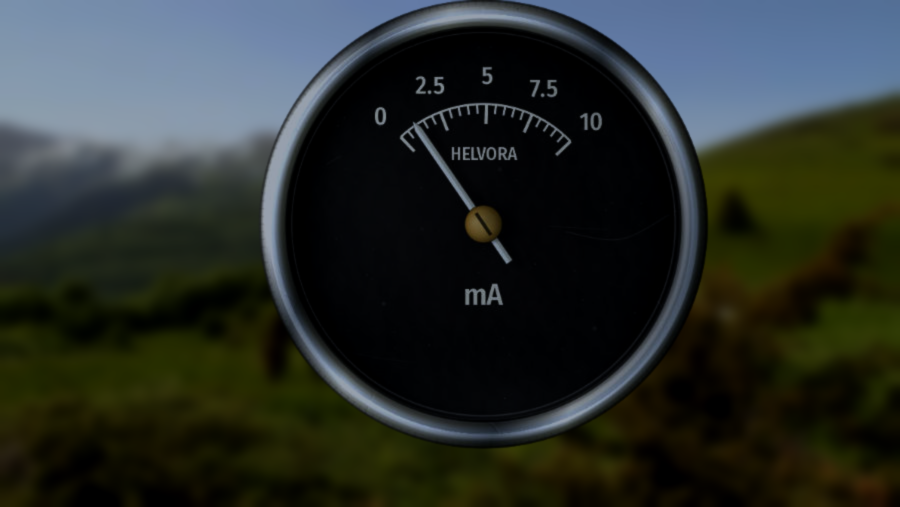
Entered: 1 mA
